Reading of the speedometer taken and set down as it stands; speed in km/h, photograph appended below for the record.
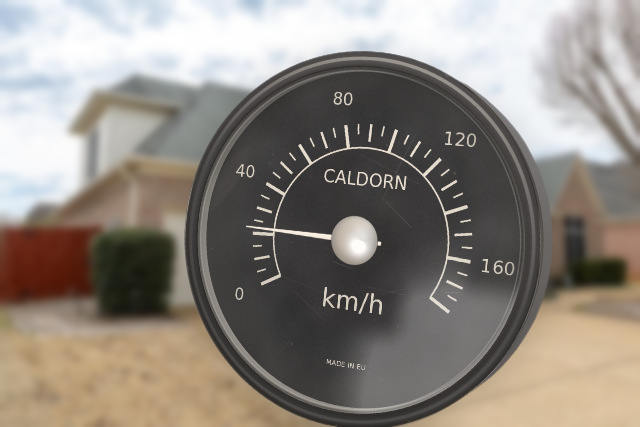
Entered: 22.5 km/h
